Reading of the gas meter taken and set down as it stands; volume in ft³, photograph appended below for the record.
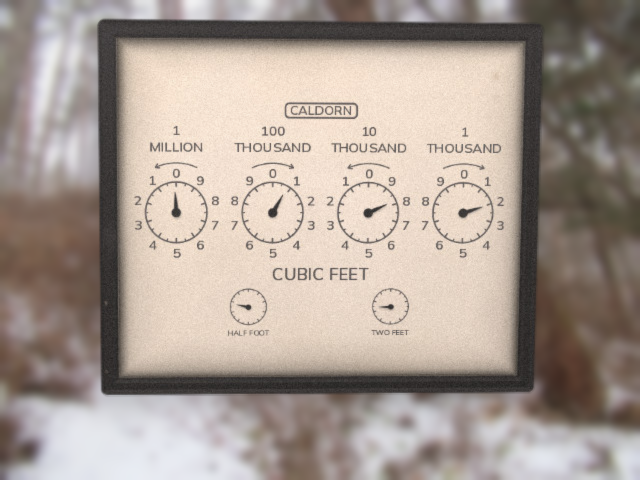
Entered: 8200 ft³
